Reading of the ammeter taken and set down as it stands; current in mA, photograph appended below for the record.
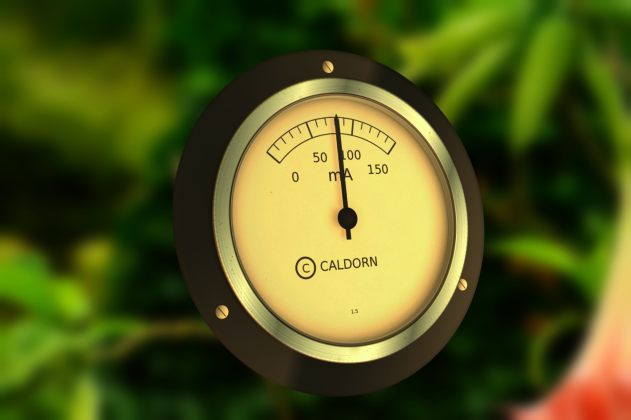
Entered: 80 mA
